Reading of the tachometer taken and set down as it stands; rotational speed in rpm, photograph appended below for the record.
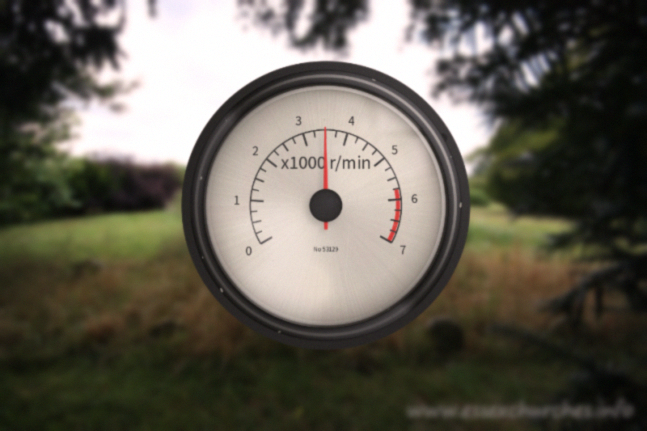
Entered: 3500 rpm
